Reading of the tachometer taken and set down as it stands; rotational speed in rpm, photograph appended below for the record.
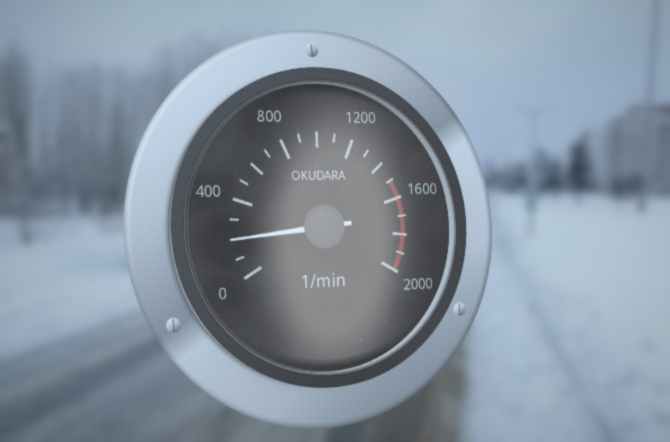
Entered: 200 rpm
